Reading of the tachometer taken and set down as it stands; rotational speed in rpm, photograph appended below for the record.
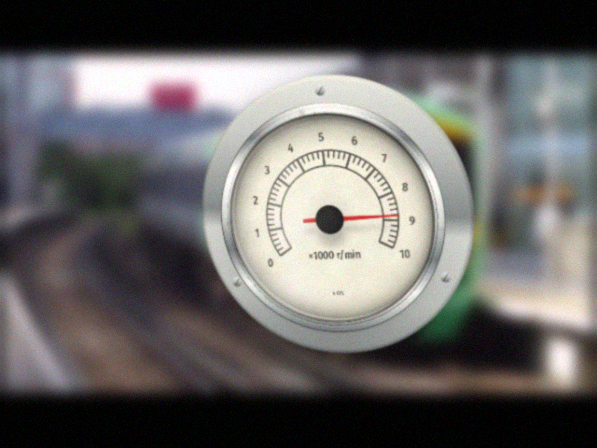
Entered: 8800 rpm
